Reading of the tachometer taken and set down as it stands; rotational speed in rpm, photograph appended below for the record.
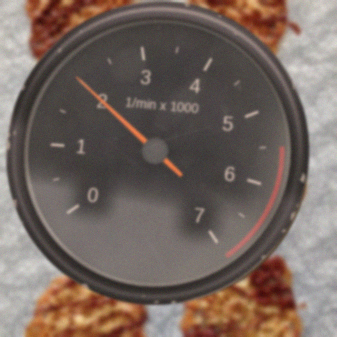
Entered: 2000 rpm
